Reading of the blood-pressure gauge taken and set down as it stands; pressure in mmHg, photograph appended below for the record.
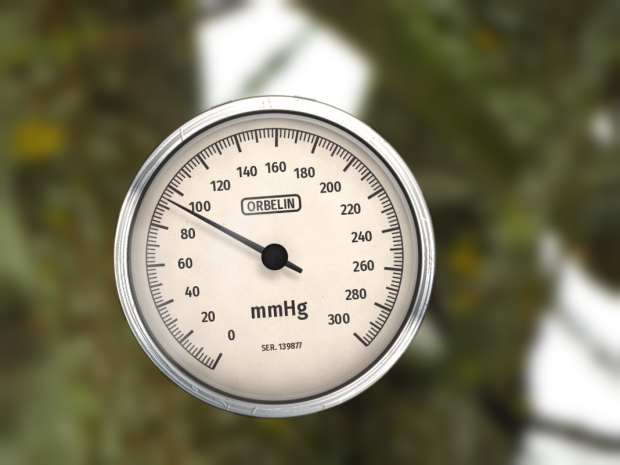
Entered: 94 mmHg
